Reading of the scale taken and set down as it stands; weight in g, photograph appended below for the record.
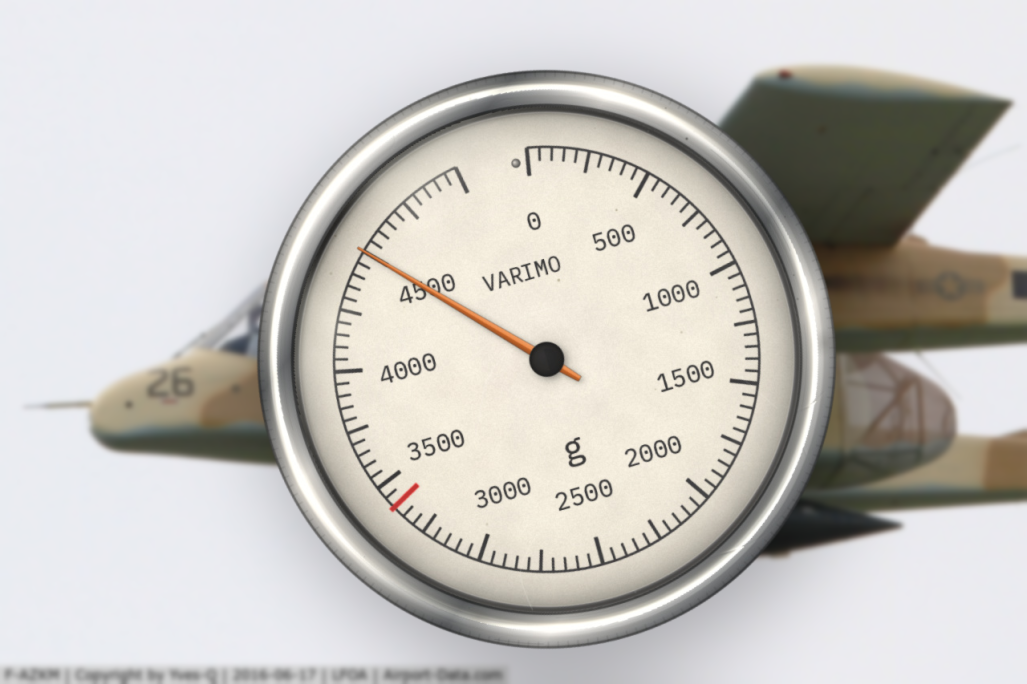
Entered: 4500 g
